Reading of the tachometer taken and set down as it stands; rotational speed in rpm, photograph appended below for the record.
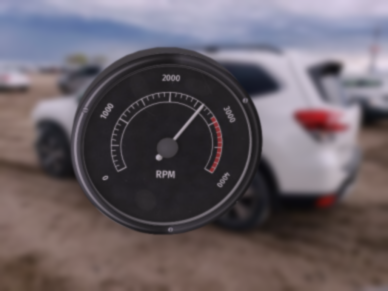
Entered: 2600 rpm
